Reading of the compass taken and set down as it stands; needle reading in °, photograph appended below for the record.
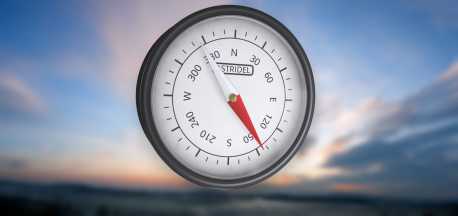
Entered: 145 °
